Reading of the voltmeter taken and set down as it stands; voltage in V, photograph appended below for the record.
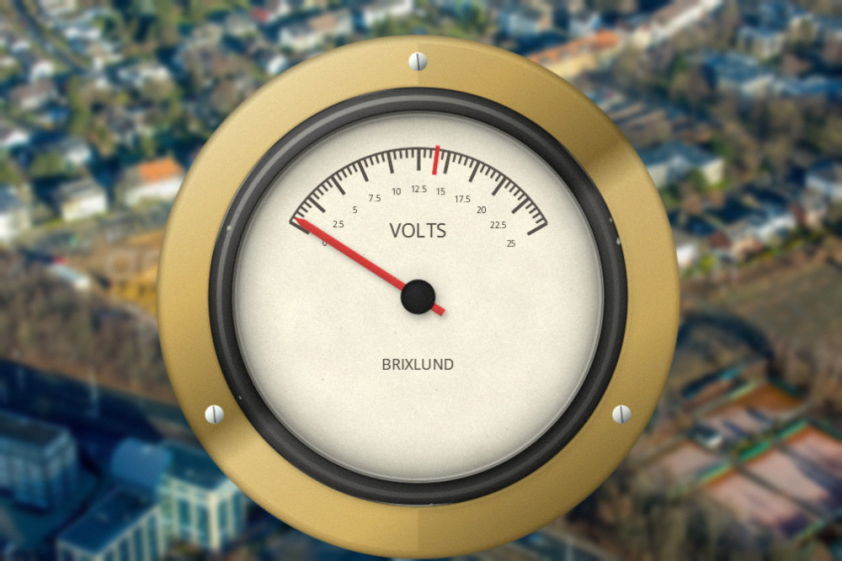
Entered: 0.5 V
